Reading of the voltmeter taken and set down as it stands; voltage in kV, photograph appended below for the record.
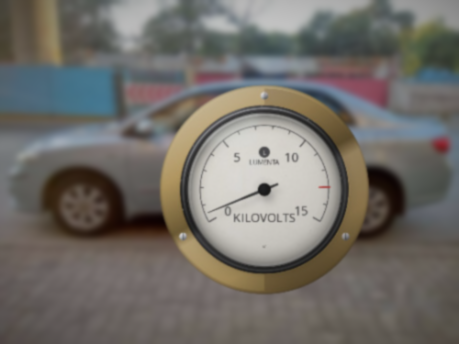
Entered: 0.5 kV
